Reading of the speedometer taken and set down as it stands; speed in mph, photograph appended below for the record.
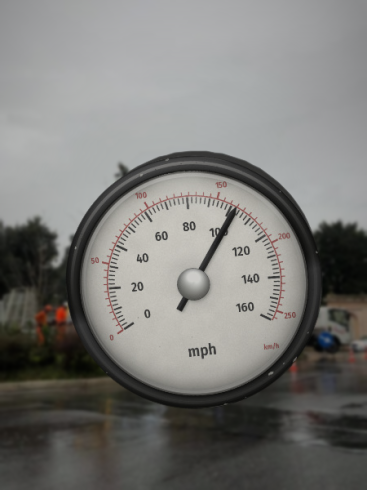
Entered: 102 mph
